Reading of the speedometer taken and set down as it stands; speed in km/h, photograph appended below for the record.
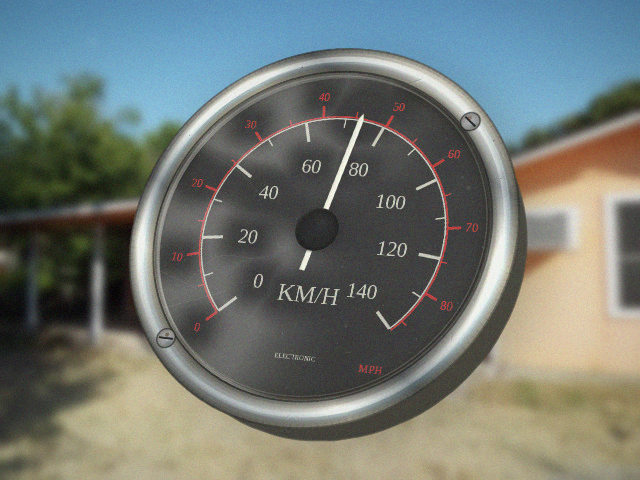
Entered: 75 km/h
